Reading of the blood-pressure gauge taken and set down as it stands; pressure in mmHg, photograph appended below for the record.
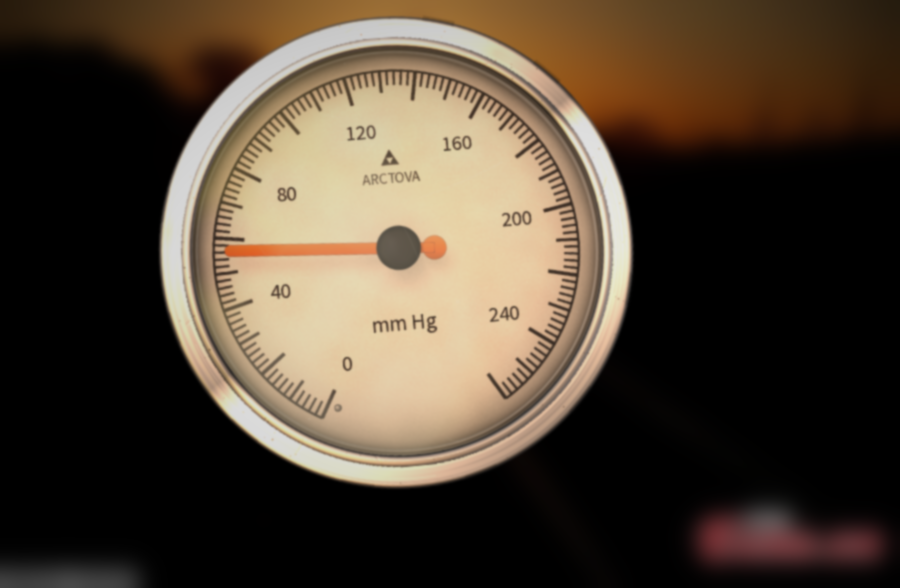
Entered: 56 mmHg
